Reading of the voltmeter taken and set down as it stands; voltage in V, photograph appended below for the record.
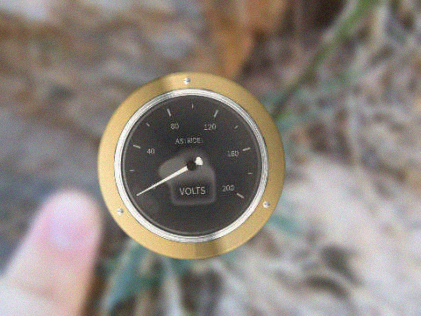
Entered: 0 V
